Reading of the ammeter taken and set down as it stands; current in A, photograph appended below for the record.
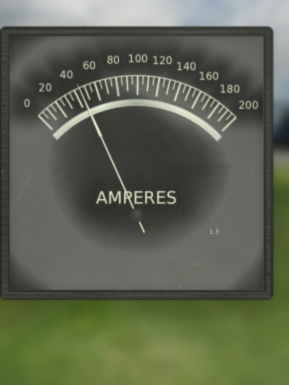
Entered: 45 A
